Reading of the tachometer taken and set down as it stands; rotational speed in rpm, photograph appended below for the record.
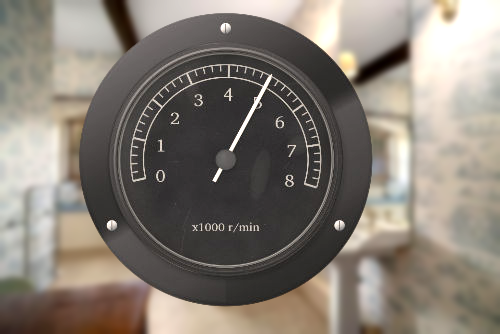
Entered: 5000 rpm
